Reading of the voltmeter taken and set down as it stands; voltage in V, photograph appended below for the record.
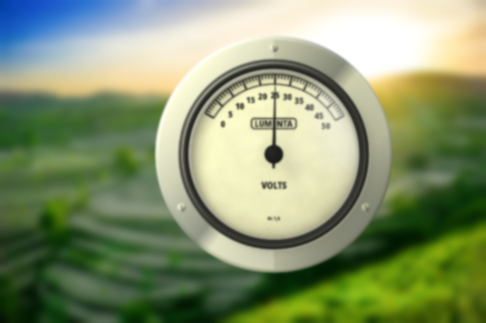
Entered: 25 V
